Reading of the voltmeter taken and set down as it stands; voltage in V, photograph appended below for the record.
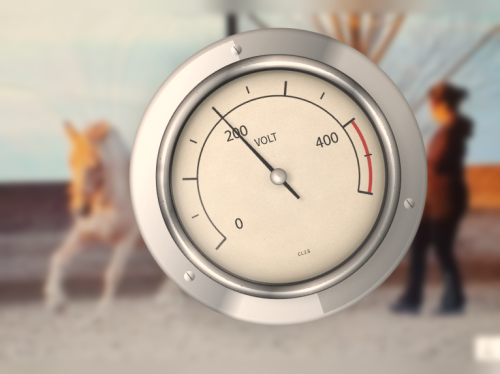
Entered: 200 V
